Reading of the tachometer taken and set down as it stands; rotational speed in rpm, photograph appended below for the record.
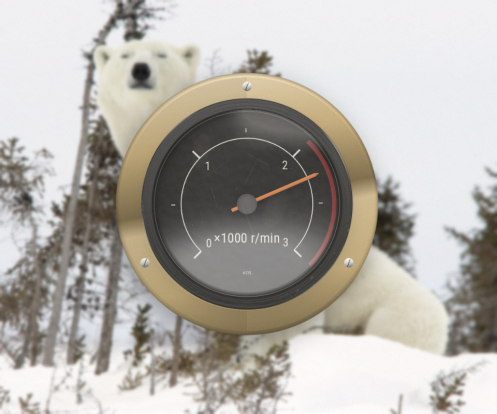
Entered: 2250 rpm
